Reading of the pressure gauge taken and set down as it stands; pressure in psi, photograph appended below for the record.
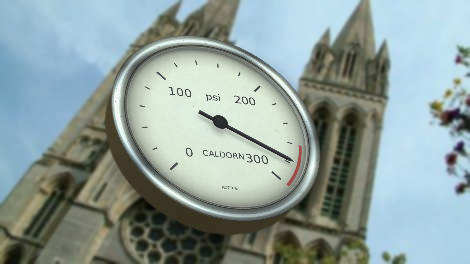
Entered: 280 psi
